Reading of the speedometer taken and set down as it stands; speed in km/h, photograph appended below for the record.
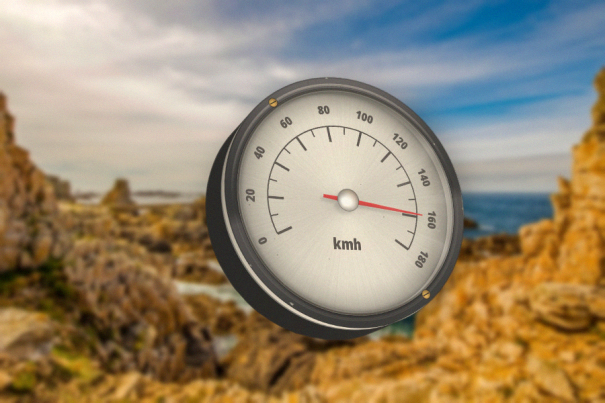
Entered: 160 km/h
